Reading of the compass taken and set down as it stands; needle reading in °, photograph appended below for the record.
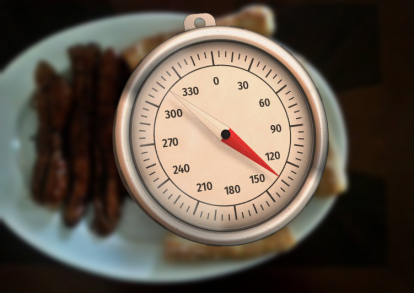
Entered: 135 °
